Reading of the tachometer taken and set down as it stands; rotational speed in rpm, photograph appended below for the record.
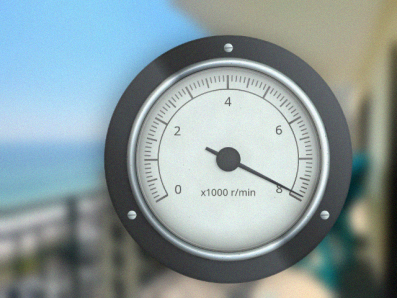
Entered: 7900 rpm
